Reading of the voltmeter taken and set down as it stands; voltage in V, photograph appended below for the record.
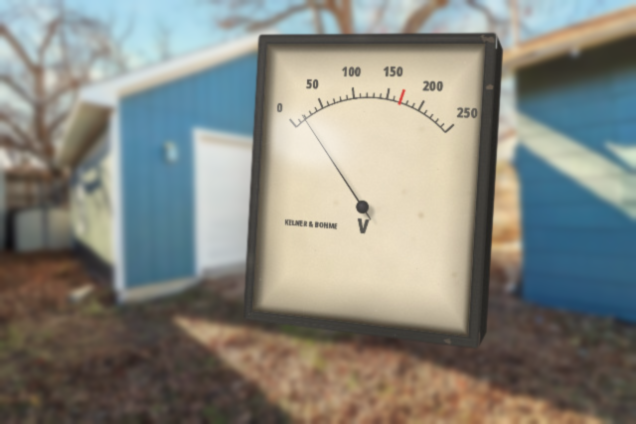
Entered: 20 V
